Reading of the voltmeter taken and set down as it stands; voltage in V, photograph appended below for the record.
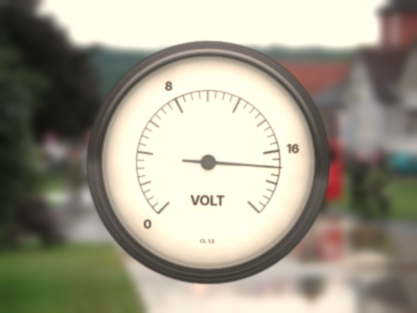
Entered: 17 V
